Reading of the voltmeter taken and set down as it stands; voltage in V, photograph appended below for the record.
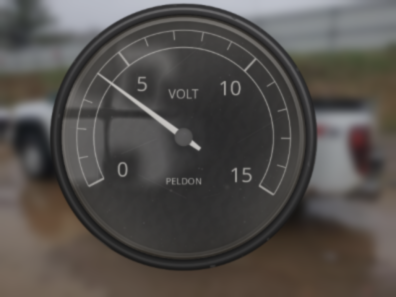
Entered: 4 V
